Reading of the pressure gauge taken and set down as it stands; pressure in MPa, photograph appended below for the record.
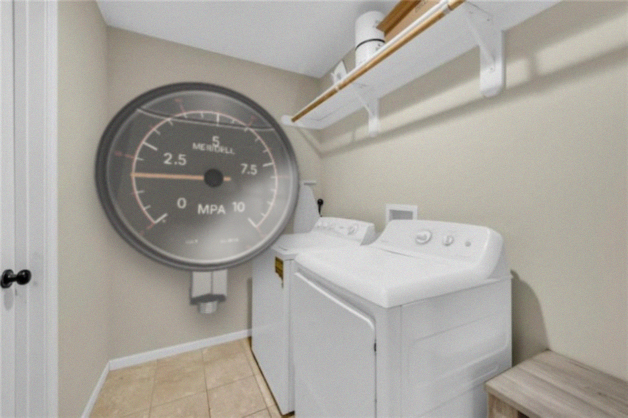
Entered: 1.5 MPa
